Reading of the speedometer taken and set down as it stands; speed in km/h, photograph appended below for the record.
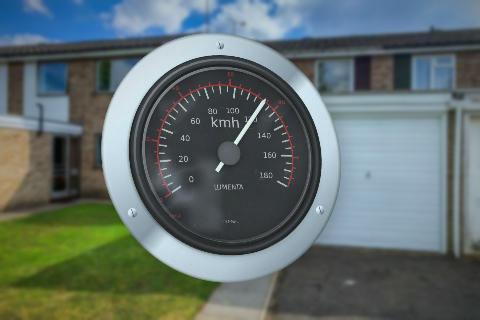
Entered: 120 km/h
